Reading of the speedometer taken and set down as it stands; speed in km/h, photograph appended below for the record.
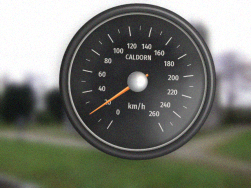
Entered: 20 km/h
